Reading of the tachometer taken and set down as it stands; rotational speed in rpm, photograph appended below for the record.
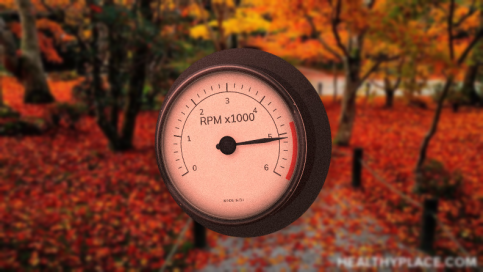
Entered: 5100 rpm
